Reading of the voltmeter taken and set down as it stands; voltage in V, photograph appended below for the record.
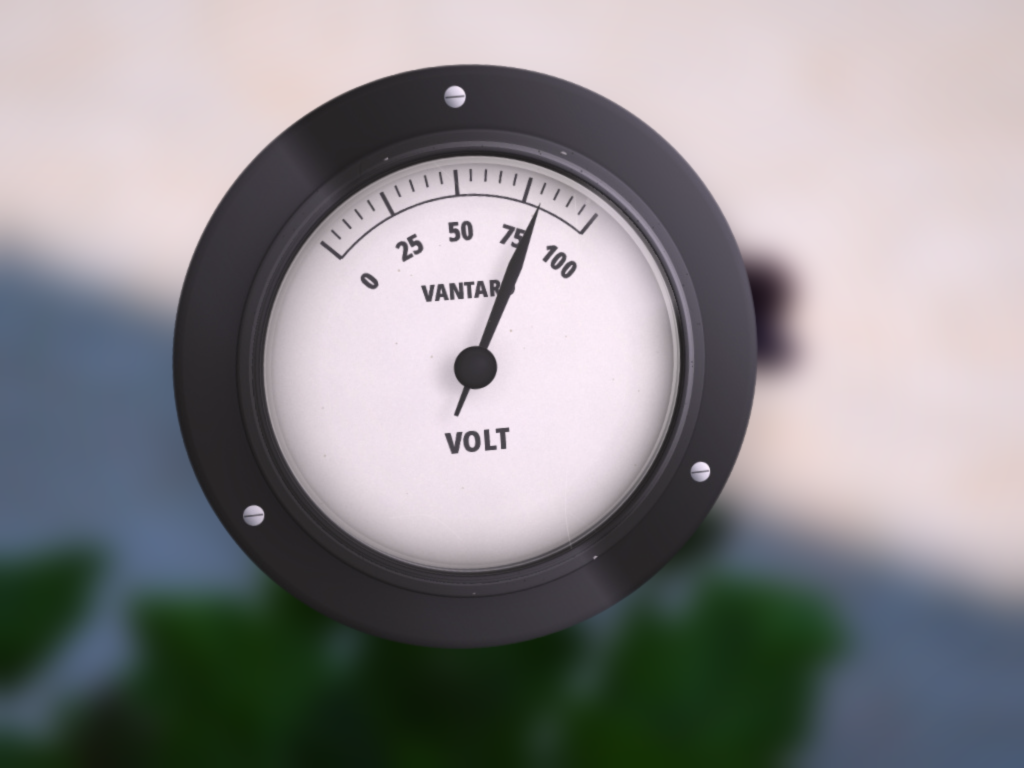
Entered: 80 V
